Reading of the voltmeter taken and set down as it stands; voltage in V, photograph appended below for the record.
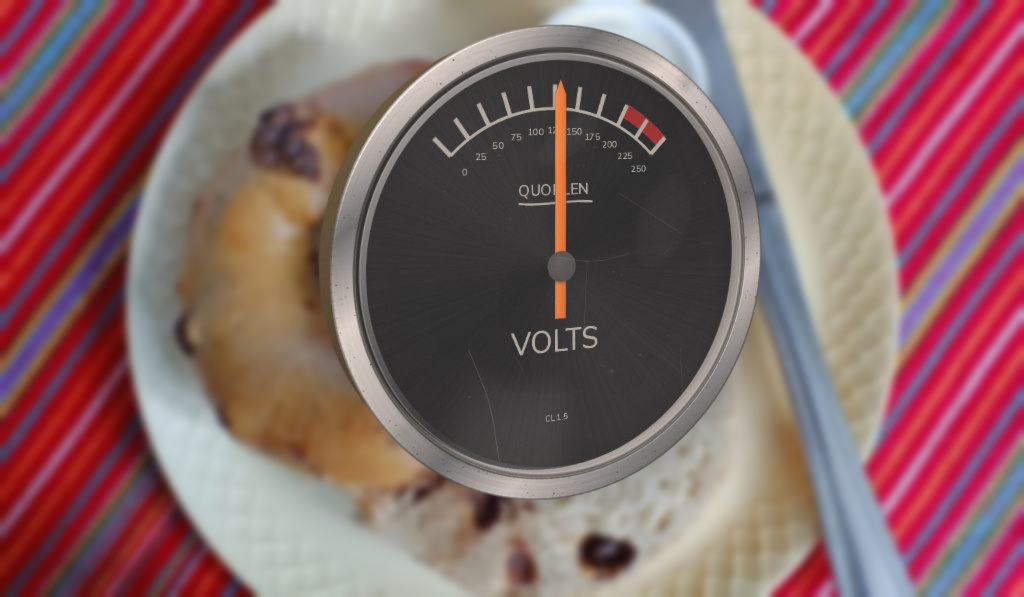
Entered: 125 V
